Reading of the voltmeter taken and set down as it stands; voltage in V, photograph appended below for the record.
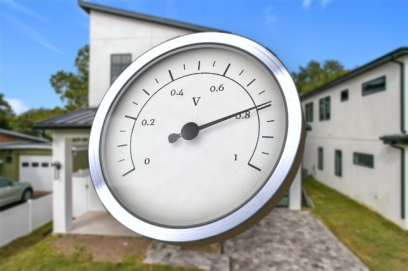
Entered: 0.8 V
